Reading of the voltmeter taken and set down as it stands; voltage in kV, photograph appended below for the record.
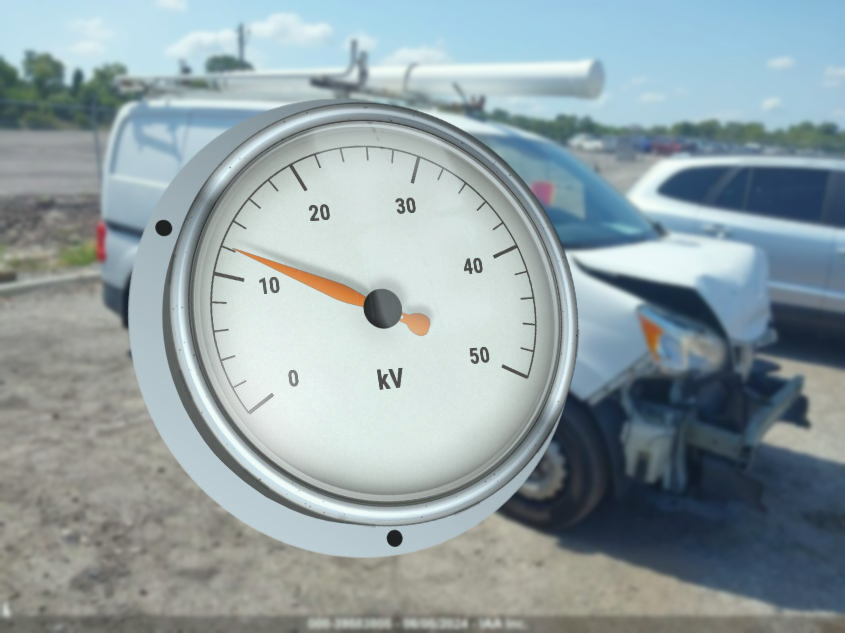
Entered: 12 kV
